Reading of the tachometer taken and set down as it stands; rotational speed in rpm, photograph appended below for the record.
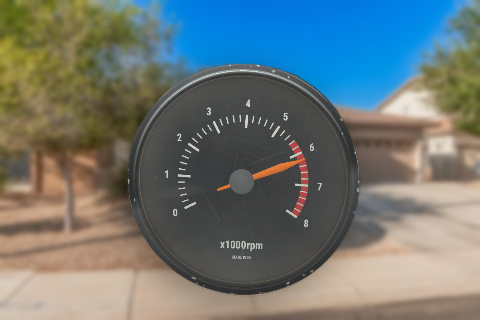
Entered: 6200 rpm
